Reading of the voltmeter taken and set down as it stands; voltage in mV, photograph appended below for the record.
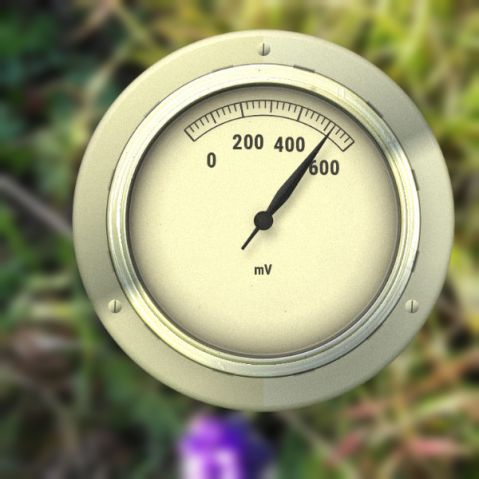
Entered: 520 mV
